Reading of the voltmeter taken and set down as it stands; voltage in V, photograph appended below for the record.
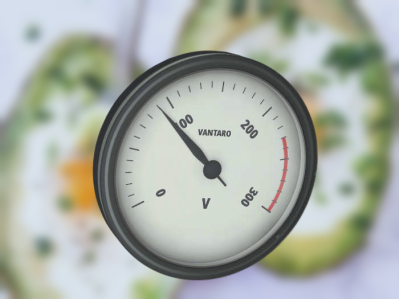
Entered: 90 V
